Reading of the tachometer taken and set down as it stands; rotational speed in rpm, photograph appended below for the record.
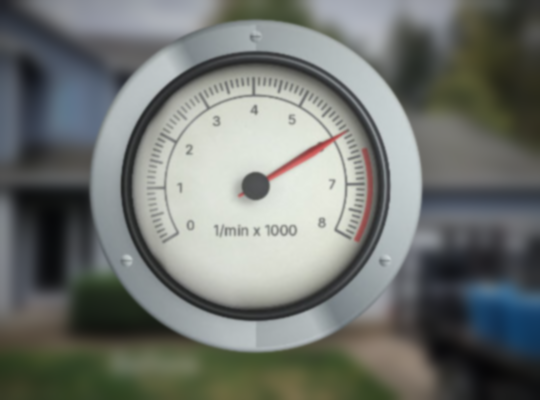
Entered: 6000 rpm
